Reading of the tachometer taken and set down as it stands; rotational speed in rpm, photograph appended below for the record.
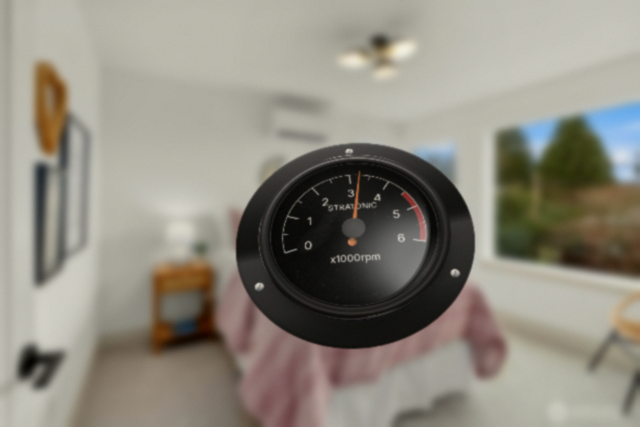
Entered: 3250 rpm
